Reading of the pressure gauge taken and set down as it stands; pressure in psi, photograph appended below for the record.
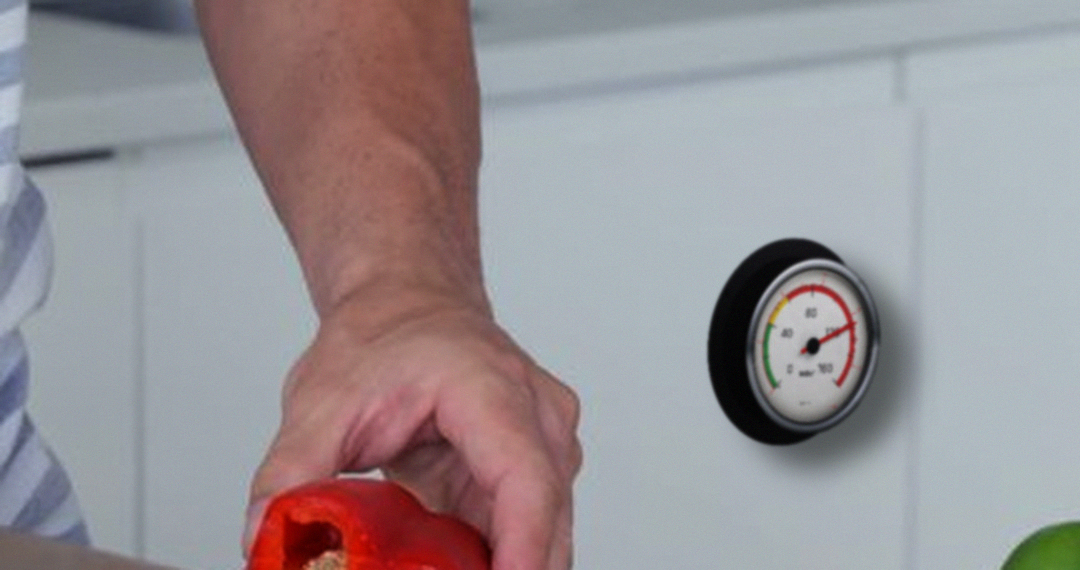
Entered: 120 psi
